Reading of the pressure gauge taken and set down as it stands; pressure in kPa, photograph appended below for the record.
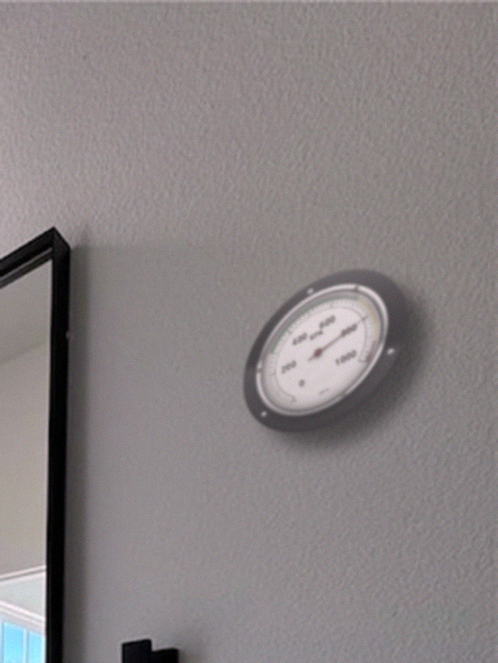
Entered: 800 kPa
